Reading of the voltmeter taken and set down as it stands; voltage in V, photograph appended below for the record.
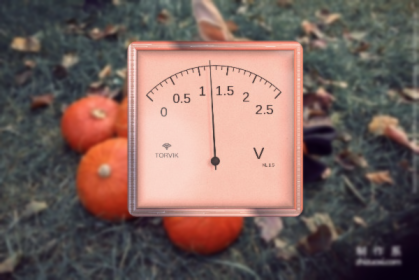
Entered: 1.2 V
